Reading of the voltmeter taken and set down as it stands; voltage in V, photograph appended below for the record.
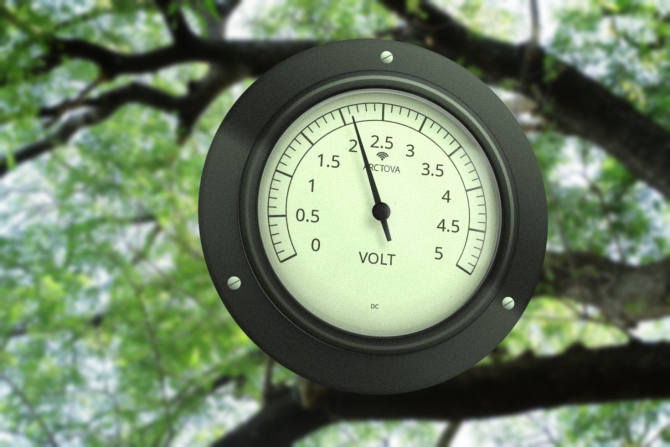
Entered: 2.1 V
